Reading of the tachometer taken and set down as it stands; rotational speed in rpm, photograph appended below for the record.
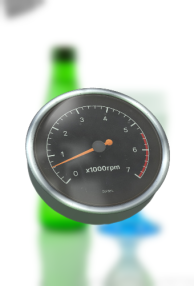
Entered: 600 rpm
